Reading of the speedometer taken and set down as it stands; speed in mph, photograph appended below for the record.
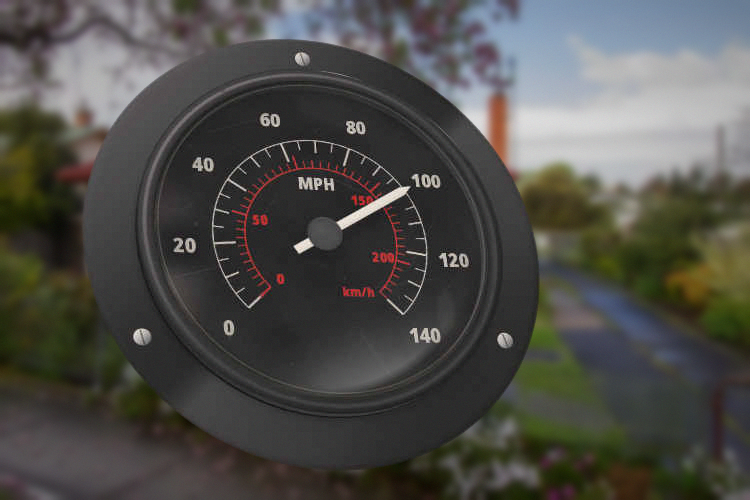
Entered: 100 mph
